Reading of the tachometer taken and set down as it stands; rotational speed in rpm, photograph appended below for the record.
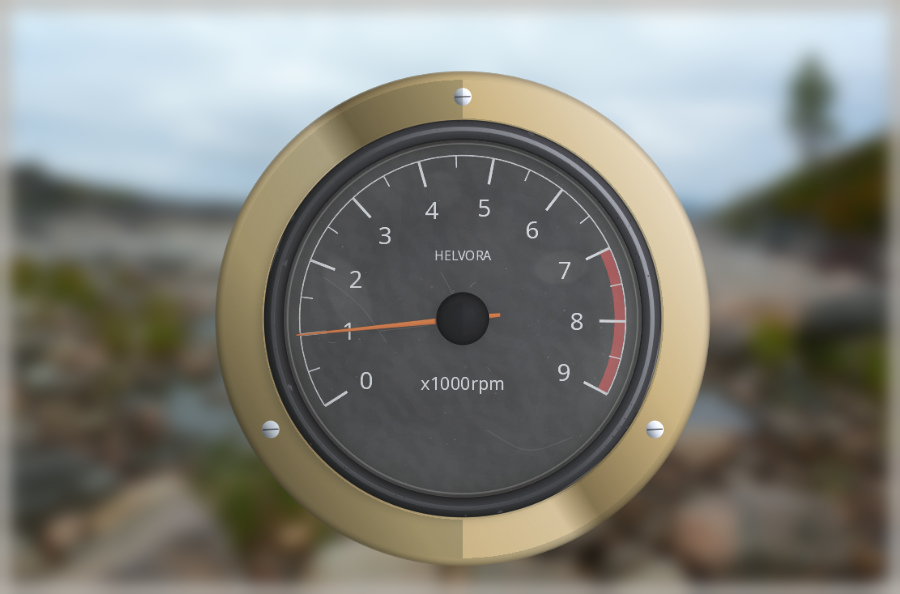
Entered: 1000 rpm
